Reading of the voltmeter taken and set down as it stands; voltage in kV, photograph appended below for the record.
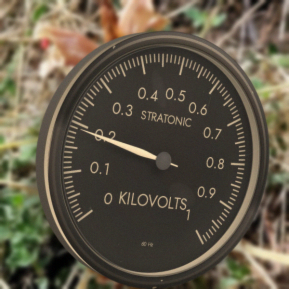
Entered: 0.19 kV
